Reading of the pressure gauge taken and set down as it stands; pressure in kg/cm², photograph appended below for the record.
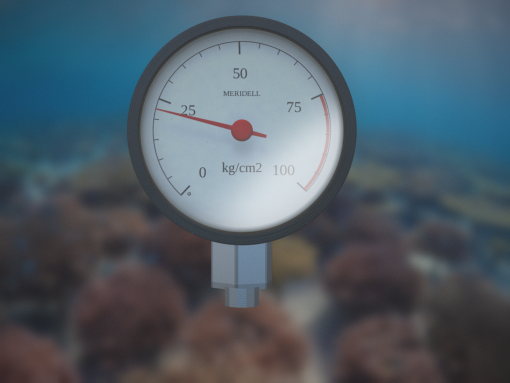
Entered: 22.5 kg/cm²
